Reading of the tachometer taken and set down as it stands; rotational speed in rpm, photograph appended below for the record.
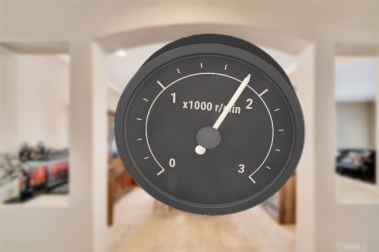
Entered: 1800 rpm
